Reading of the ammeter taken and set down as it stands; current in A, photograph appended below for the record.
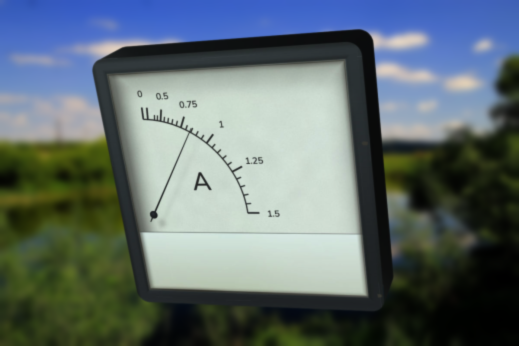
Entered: 0.85 A
